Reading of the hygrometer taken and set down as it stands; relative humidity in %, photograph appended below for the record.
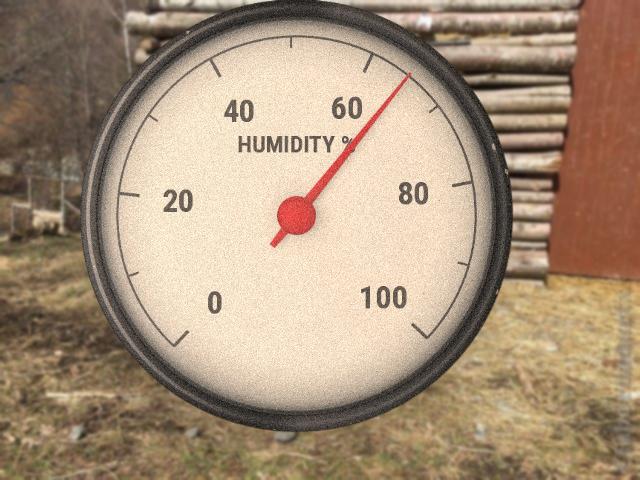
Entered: 65 %
